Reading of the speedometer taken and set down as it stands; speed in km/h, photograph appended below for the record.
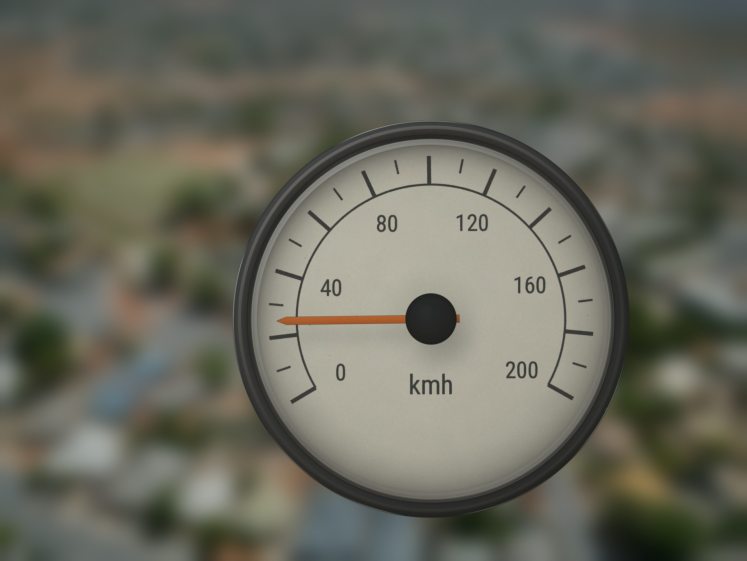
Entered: 25 km/h
